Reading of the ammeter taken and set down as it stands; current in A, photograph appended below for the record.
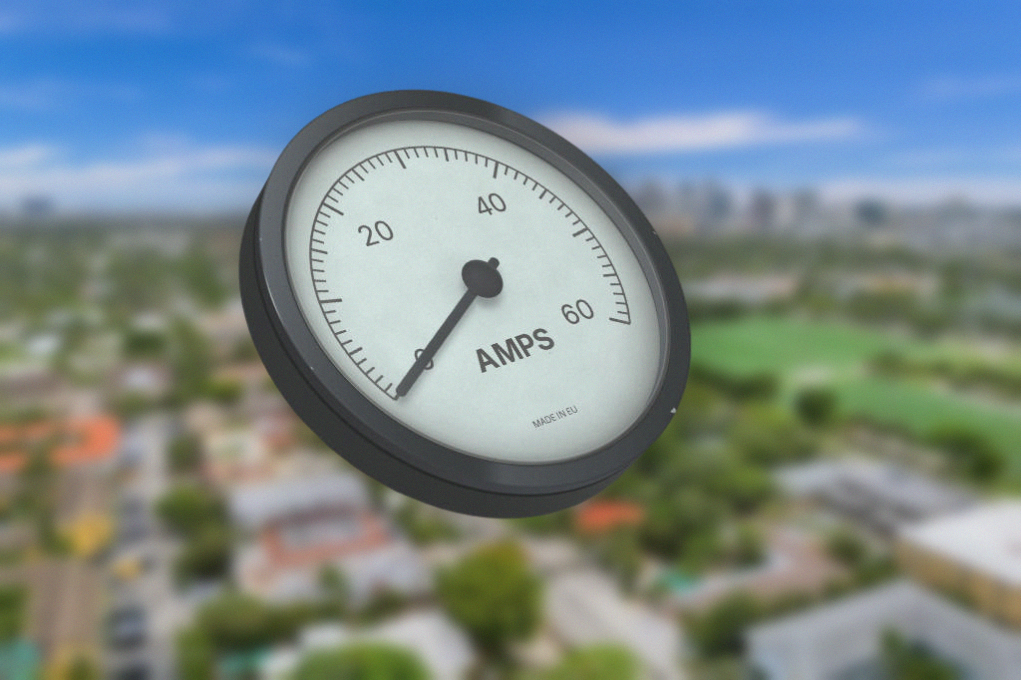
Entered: 0 A
